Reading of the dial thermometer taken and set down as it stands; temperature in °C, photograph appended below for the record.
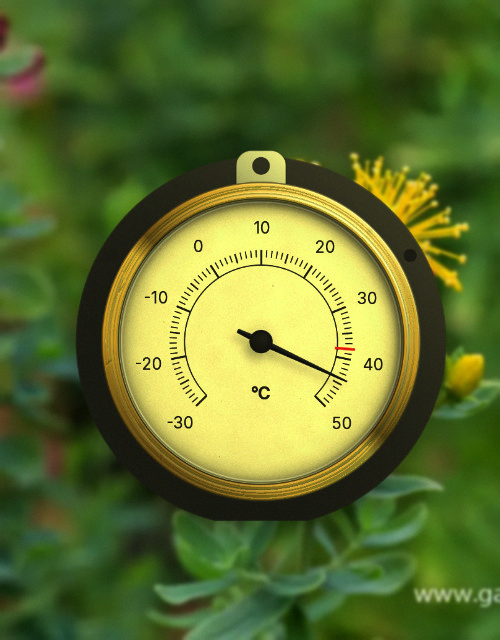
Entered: 44 °C
